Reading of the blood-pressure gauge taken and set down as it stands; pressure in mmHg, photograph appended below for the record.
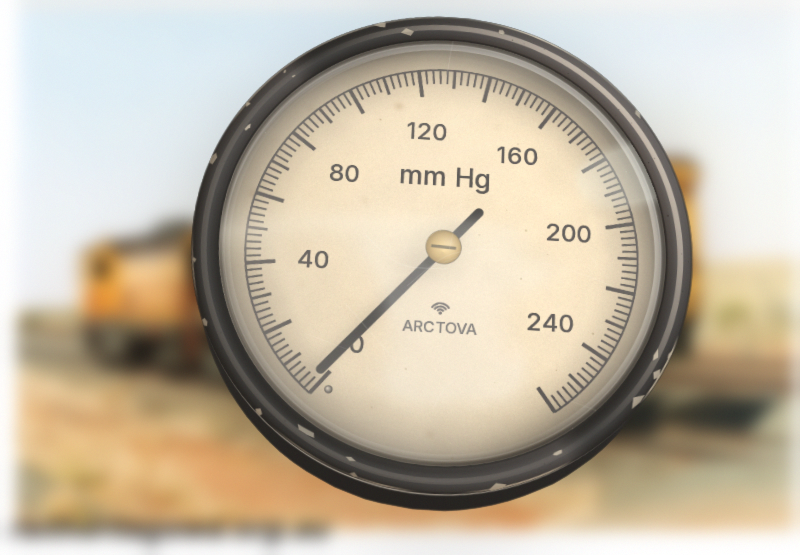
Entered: 2 mmHg
